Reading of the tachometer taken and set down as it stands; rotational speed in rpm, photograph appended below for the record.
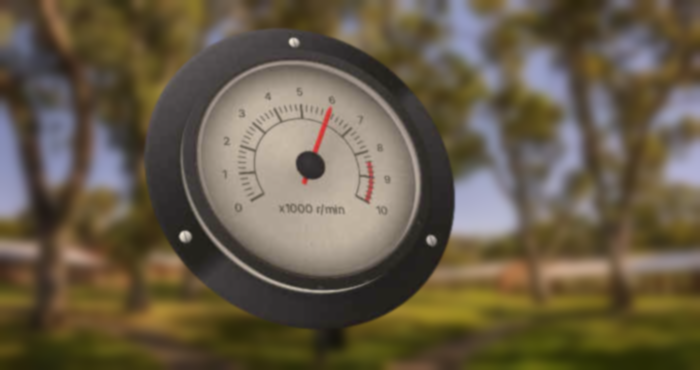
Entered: 6000 rpm
